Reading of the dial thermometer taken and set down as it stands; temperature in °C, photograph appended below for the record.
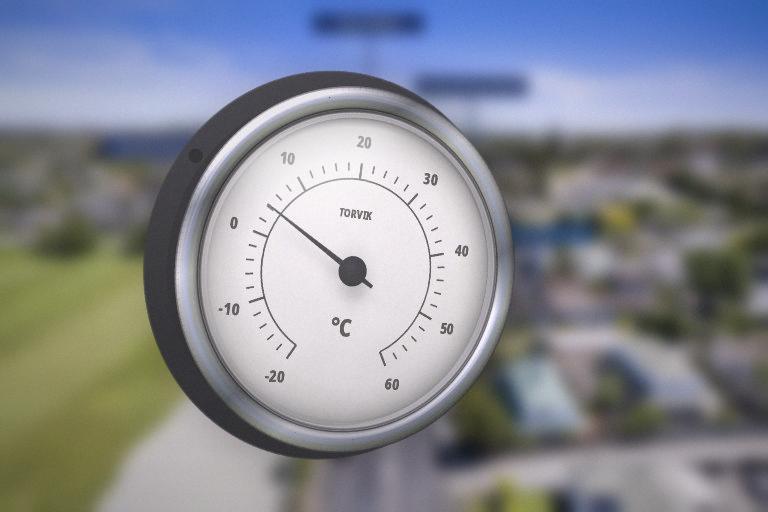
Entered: 4 °C
